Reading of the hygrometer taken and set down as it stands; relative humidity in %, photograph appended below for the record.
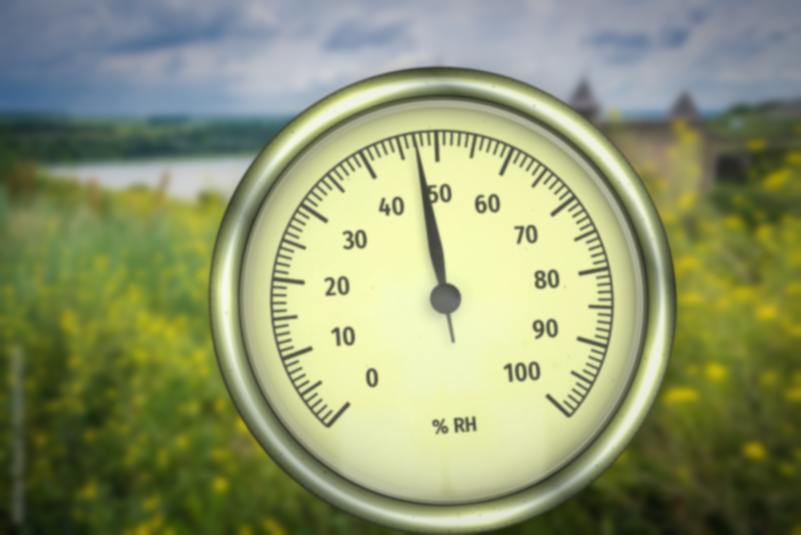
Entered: 47 %
